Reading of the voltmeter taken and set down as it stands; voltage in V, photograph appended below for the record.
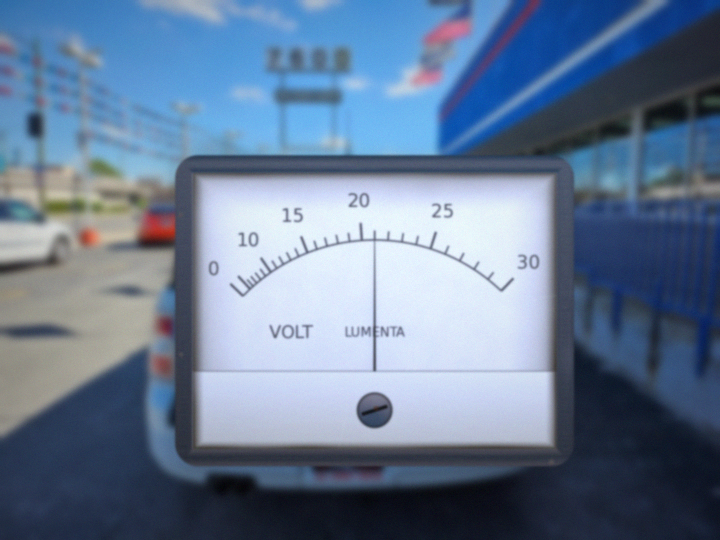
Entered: 21 V
